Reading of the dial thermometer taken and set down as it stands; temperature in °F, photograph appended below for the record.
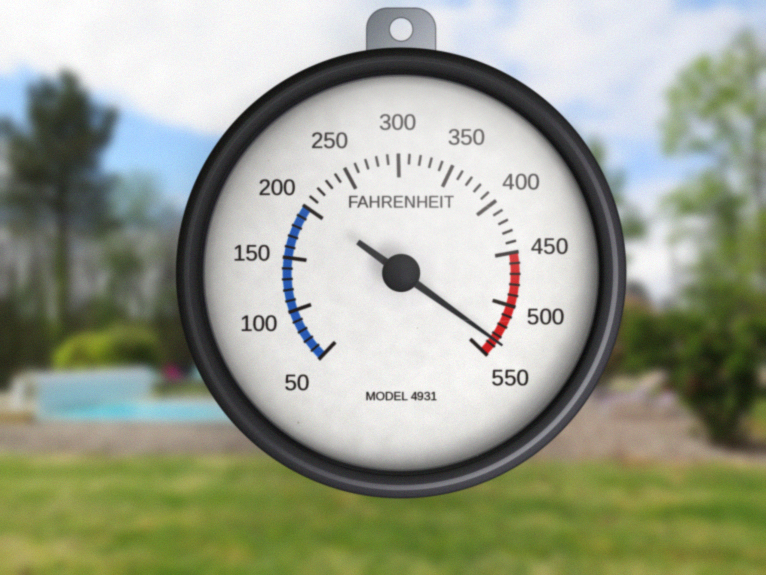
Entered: 535 °F
